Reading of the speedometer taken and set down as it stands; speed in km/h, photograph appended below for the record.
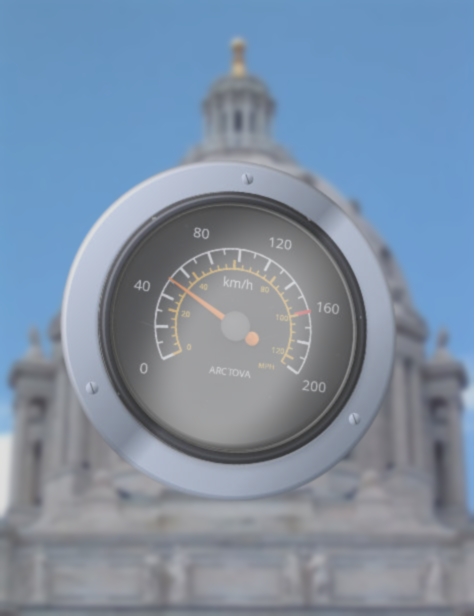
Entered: 50 km/h
